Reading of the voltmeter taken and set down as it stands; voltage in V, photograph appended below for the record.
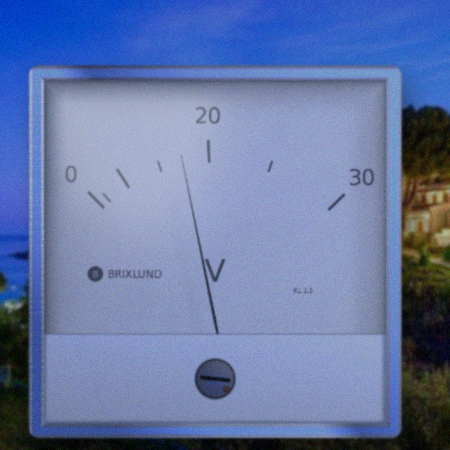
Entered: 17.5 V
